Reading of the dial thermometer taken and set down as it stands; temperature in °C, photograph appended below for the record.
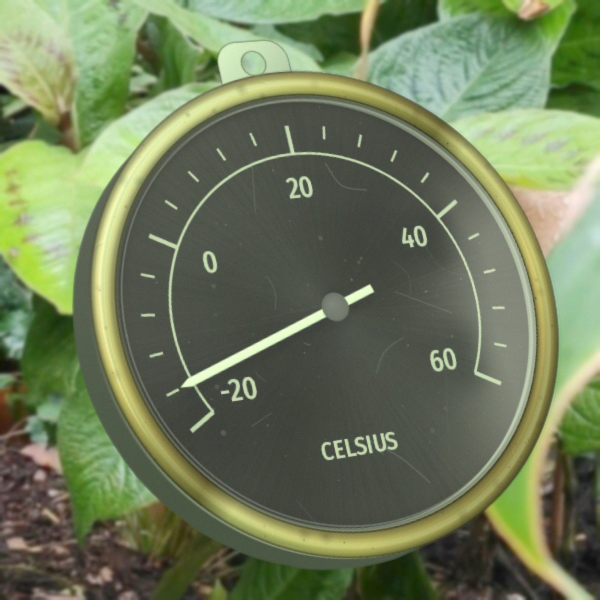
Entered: -16 °C
